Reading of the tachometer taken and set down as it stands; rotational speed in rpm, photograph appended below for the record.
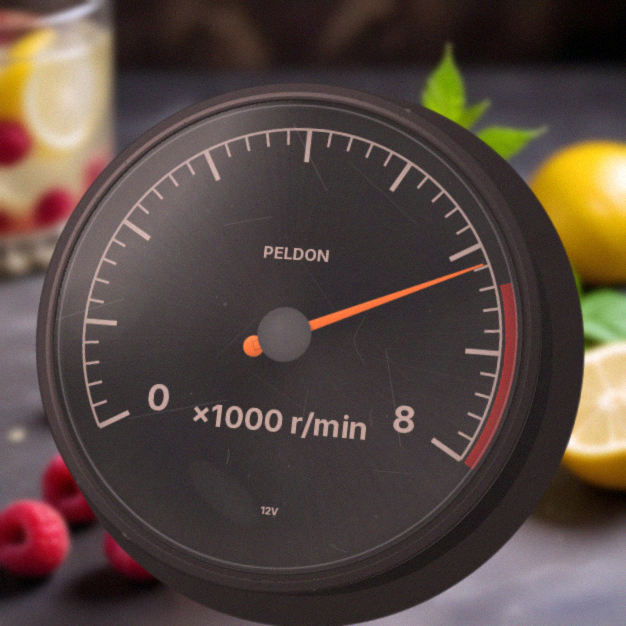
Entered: 6200 rpm
